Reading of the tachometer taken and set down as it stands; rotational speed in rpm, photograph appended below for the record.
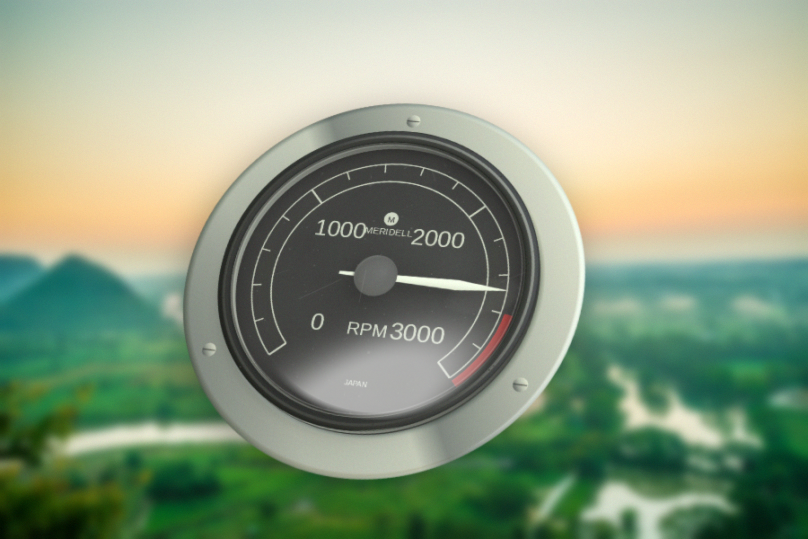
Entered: 2500 rpm
